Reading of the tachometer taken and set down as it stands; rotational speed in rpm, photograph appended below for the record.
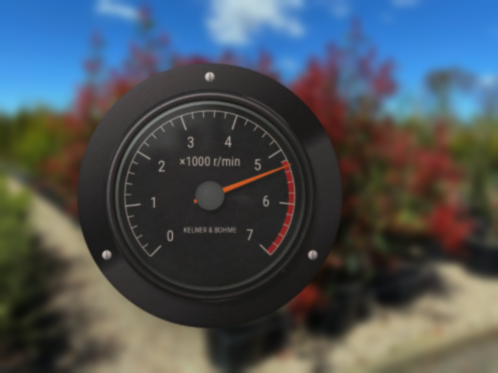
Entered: 5300 rpm
